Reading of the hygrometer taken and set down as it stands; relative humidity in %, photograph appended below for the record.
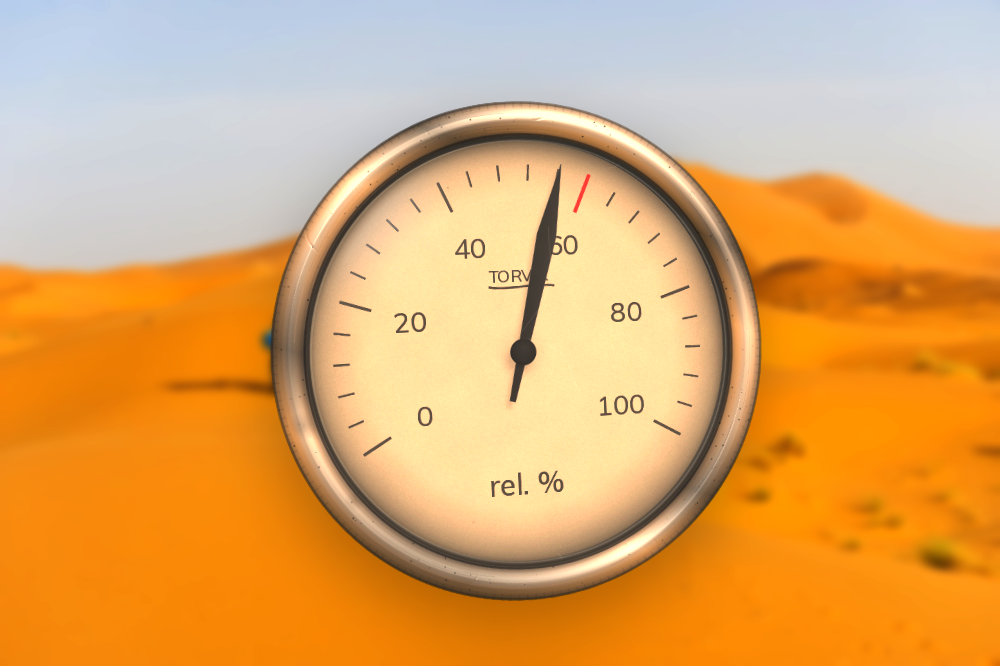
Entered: 56 %
